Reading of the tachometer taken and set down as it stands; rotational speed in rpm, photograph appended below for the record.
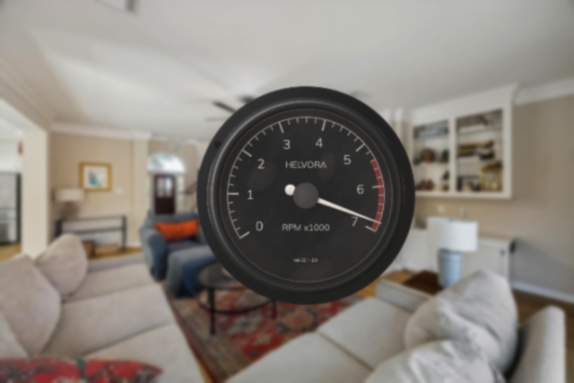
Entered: 6800 rpm
